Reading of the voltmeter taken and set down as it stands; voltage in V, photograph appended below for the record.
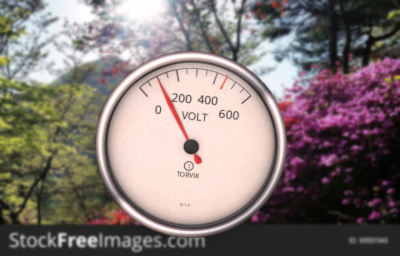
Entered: 100 V
